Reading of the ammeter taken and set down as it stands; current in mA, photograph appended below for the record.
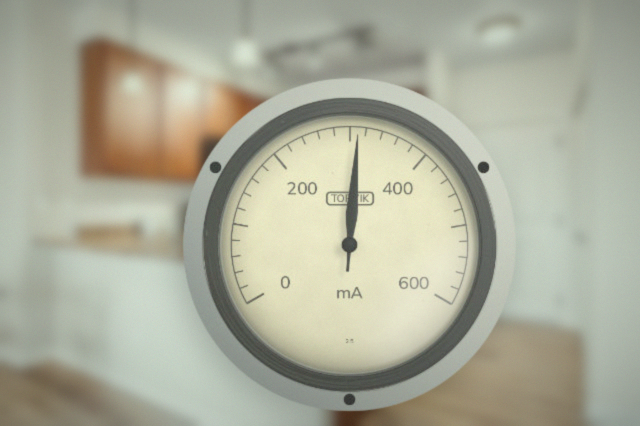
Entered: 310 mA
